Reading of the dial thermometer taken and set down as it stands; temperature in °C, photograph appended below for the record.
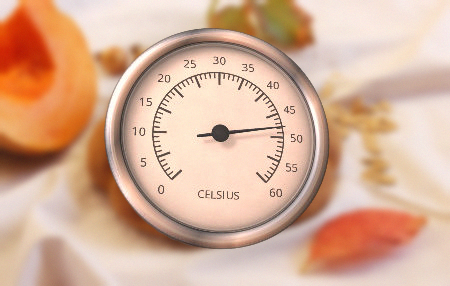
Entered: 48 °C
